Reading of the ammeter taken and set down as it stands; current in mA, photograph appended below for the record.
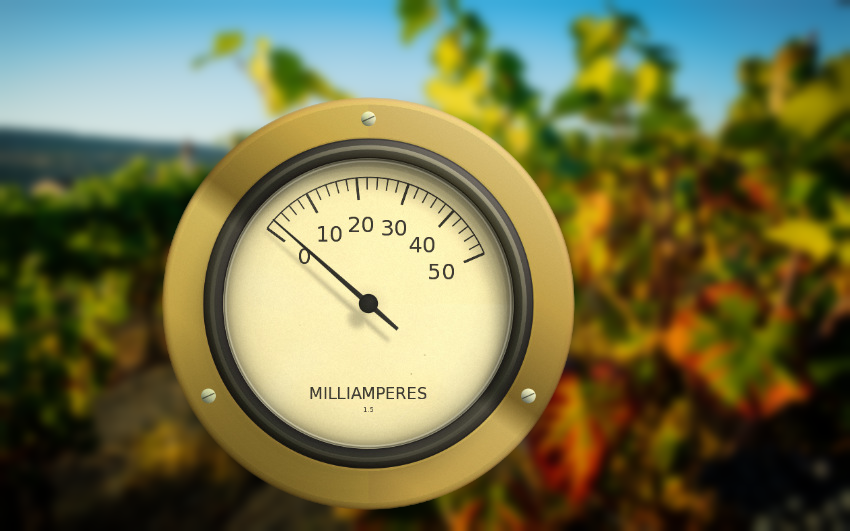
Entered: 2 mA
